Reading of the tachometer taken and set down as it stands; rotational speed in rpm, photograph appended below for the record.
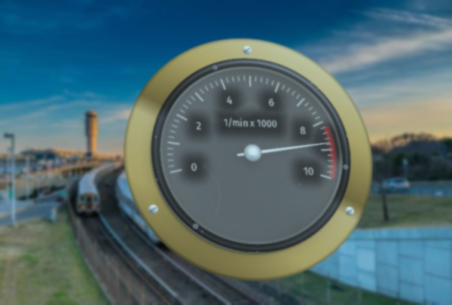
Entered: 8800 rpm
